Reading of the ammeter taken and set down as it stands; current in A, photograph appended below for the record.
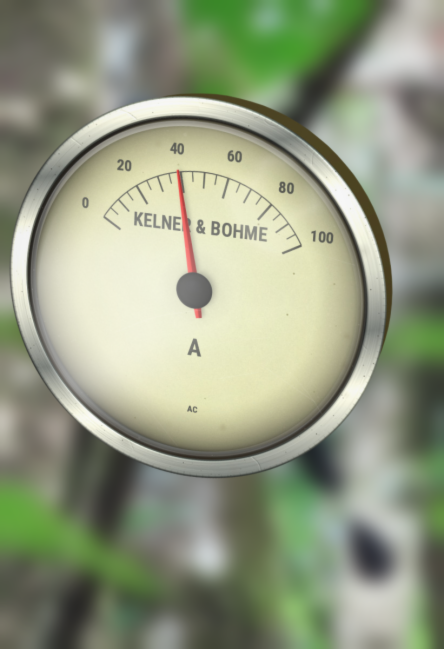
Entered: 40 A
